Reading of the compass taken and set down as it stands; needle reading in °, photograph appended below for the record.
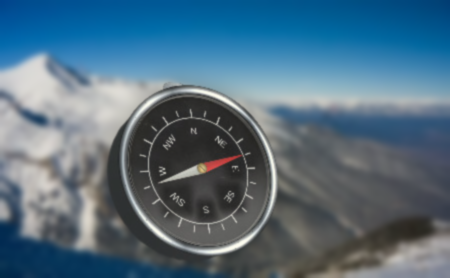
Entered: 75 °
